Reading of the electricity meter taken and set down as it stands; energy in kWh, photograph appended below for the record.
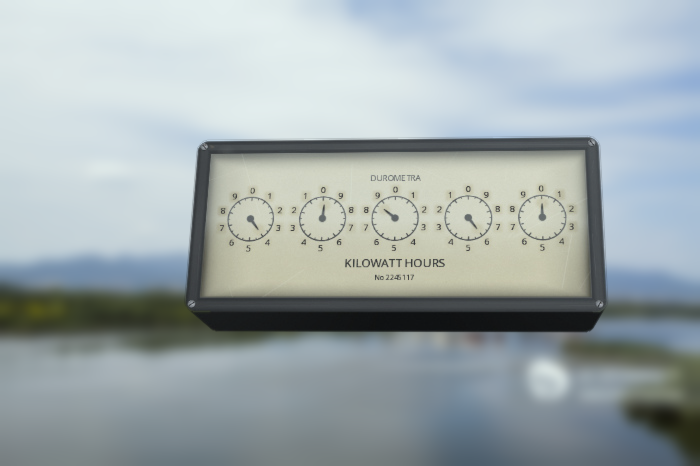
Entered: 39860 kWh
